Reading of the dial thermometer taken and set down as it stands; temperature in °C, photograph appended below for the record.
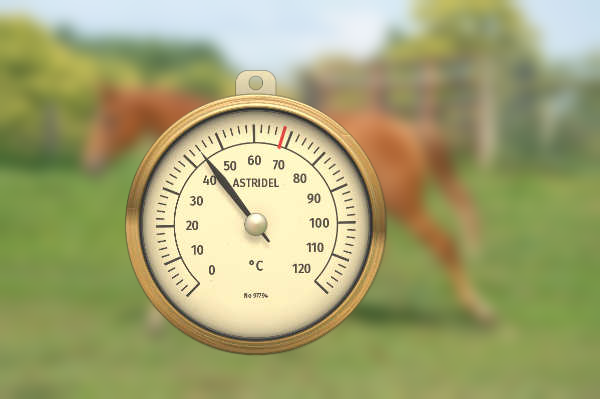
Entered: 44 °C
